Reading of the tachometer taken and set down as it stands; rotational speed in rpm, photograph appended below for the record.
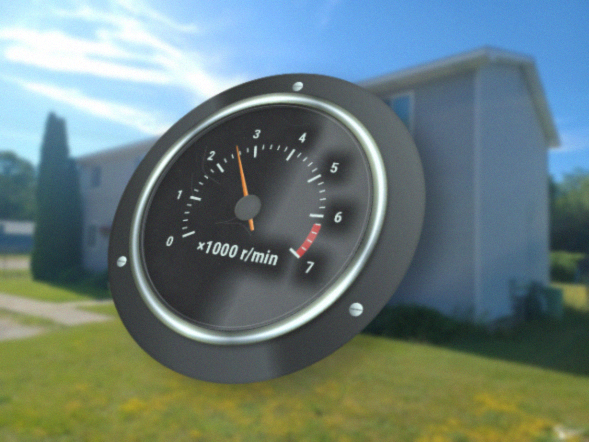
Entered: 2600 rpm
